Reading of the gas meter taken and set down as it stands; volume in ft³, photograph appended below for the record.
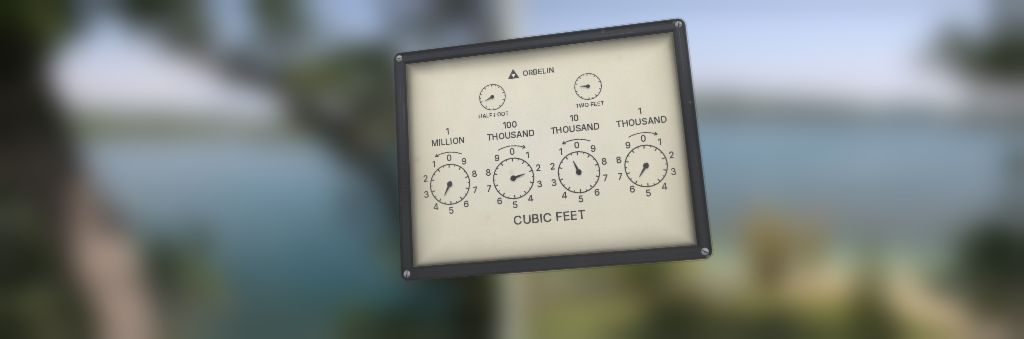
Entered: 420600 ft³
